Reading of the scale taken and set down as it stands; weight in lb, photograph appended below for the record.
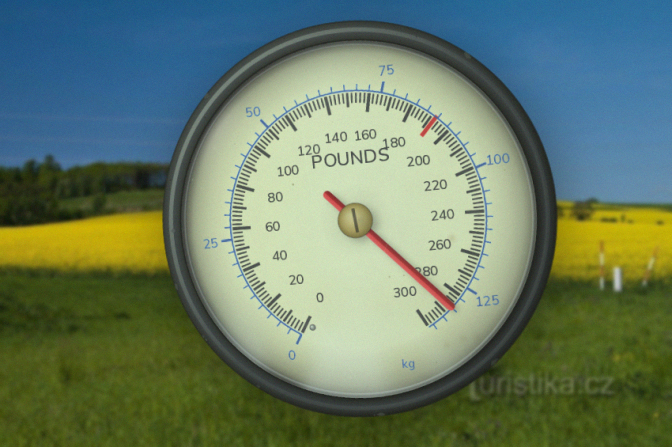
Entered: 286 lb
